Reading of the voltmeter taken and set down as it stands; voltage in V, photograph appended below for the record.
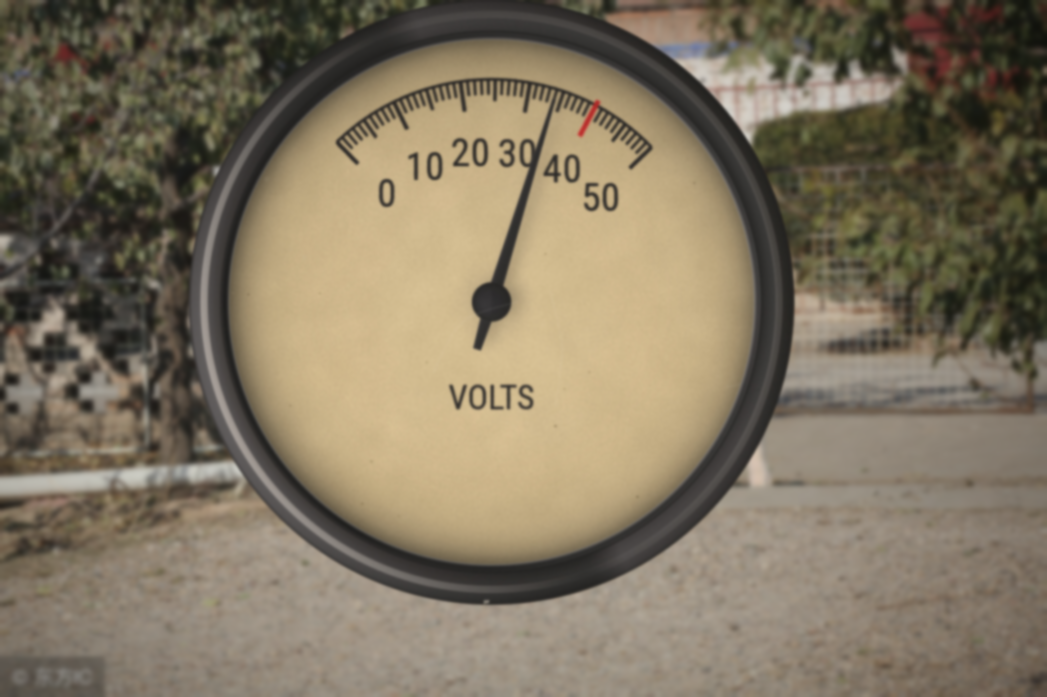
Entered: 34 V
